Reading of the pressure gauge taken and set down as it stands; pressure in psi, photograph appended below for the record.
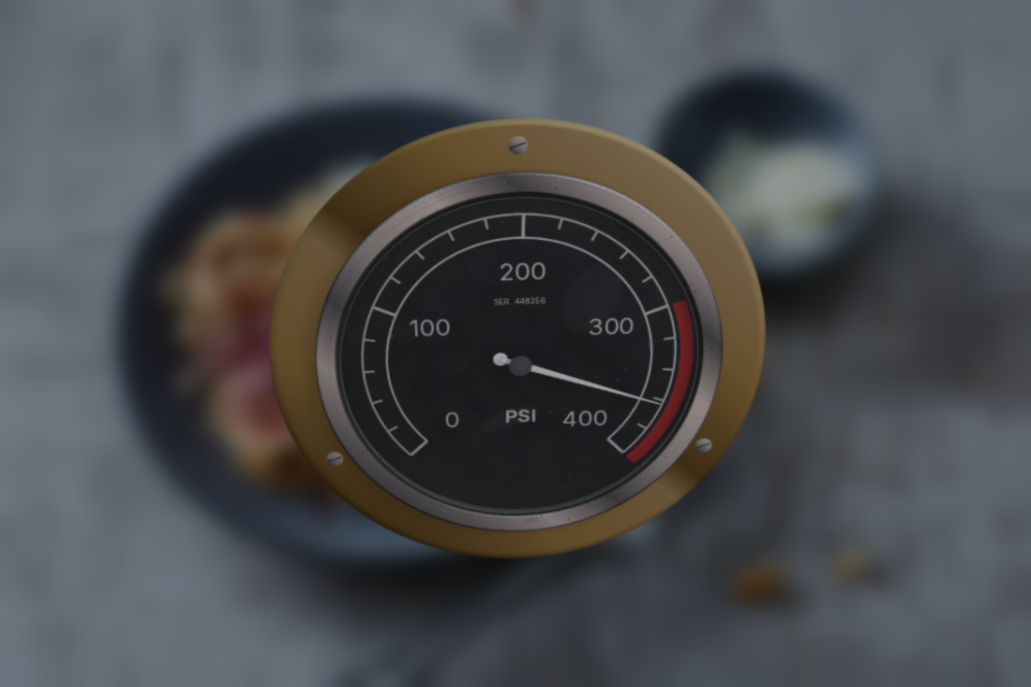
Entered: 360 psi
